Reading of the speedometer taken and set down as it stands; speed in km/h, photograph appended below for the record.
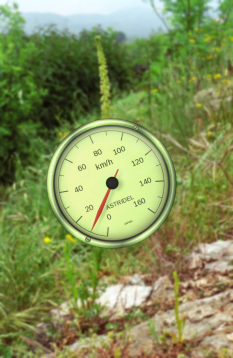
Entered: 10 km/h
